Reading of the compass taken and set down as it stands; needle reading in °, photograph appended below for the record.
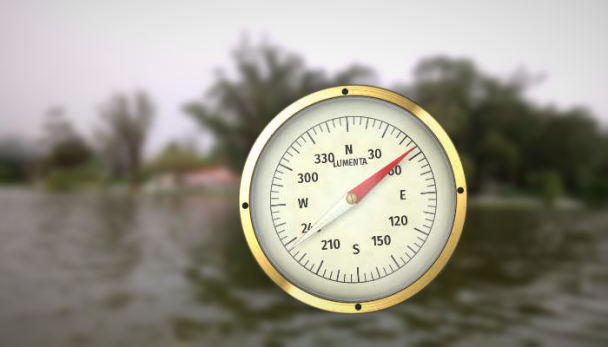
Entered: 55 °
